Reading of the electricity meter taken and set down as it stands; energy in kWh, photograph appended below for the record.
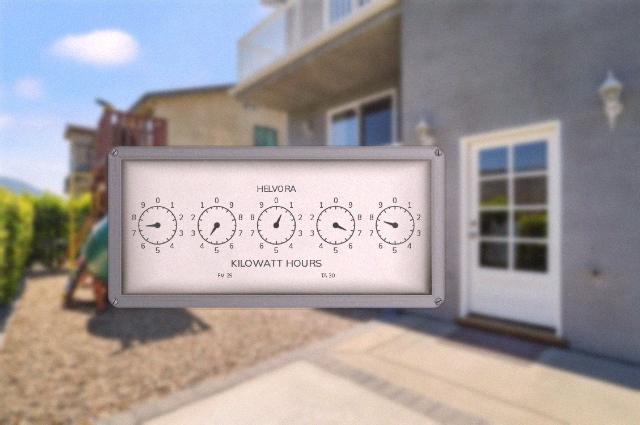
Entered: 74068 kWh
